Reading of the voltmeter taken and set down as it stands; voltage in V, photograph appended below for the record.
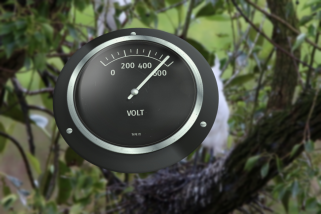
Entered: 550 V
